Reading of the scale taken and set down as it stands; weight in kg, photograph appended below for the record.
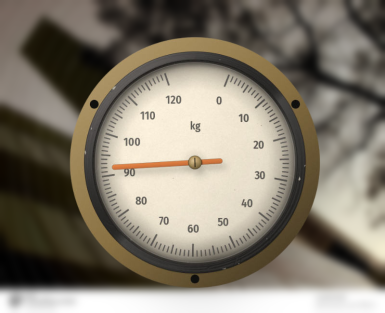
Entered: 92 kg
